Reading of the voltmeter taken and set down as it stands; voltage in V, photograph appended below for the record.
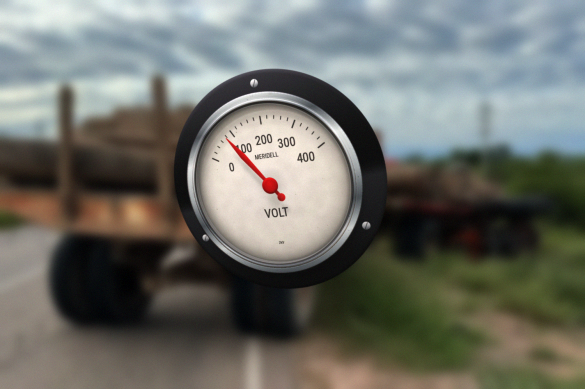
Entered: 80 V
